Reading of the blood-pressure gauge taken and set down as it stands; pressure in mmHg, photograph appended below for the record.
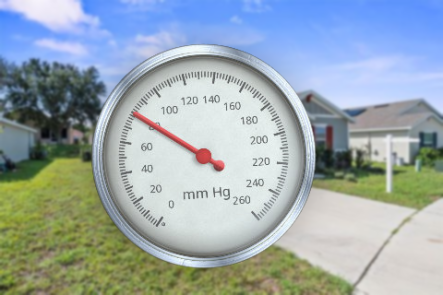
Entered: 80 mmHg
